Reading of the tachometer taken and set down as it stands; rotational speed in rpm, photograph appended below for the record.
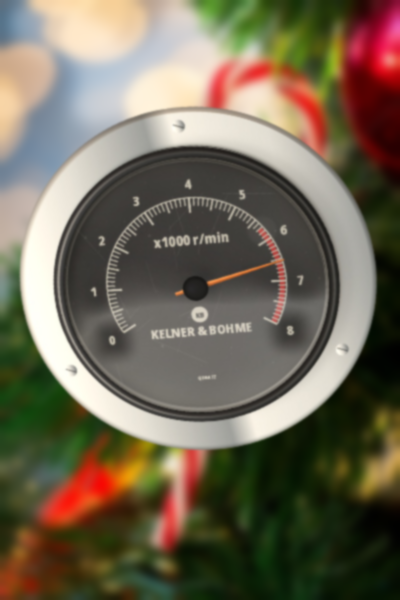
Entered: 6500 rpm
